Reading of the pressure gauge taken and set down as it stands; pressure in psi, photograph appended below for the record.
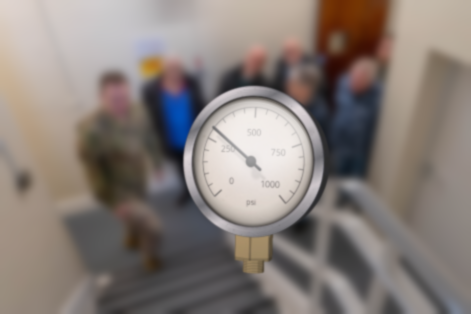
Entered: 300 psi
